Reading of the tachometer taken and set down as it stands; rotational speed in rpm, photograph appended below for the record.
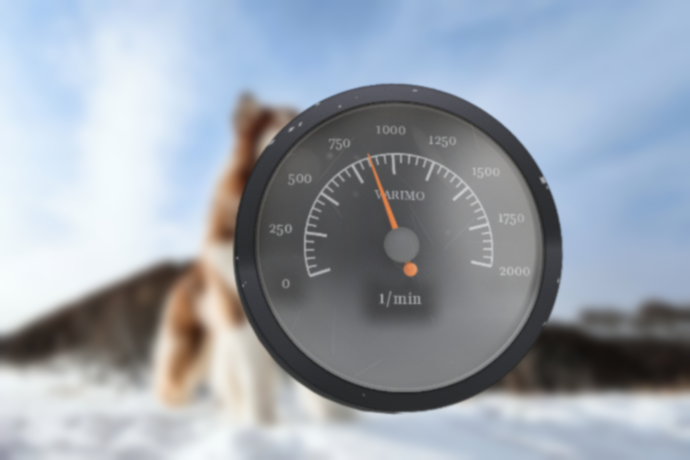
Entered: 850 rpm
